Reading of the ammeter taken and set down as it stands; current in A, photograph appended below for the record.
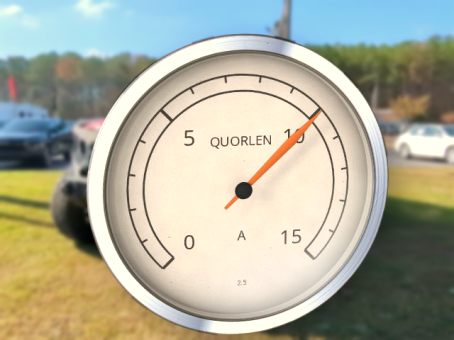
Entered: 10 A
